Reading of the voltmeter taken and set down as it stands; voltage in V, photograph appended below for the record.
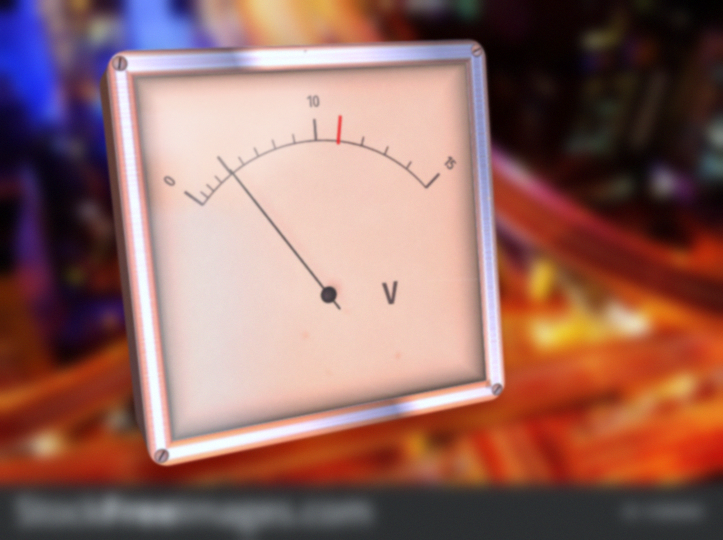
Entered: 5 V
